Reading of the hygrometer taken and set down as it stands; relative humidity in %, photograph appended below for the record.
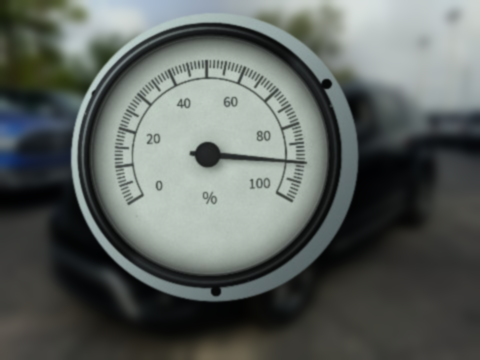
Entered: 90 %
